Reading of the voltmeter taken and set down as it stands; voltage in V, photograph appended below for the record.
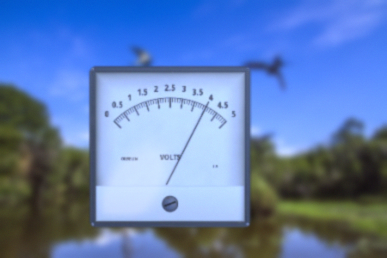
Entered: 4 V
